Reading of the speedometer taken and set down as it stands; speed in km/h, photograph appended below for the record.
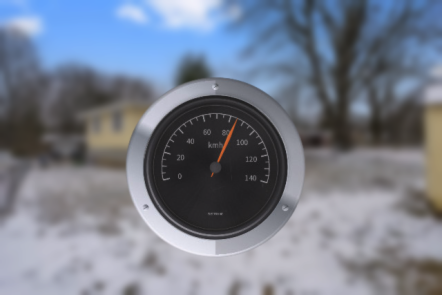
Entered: 85 km/h
